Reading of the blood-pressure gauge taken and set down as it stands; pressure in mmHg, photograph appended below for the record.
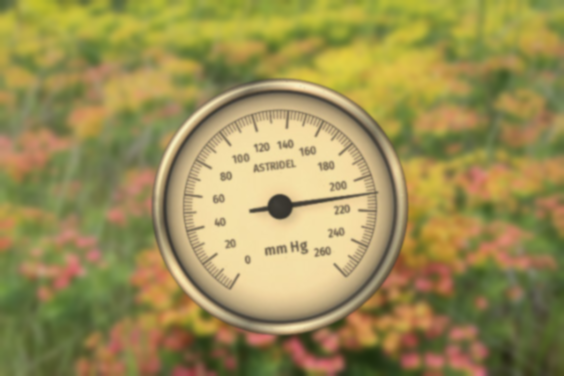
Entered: 210 mmHg
